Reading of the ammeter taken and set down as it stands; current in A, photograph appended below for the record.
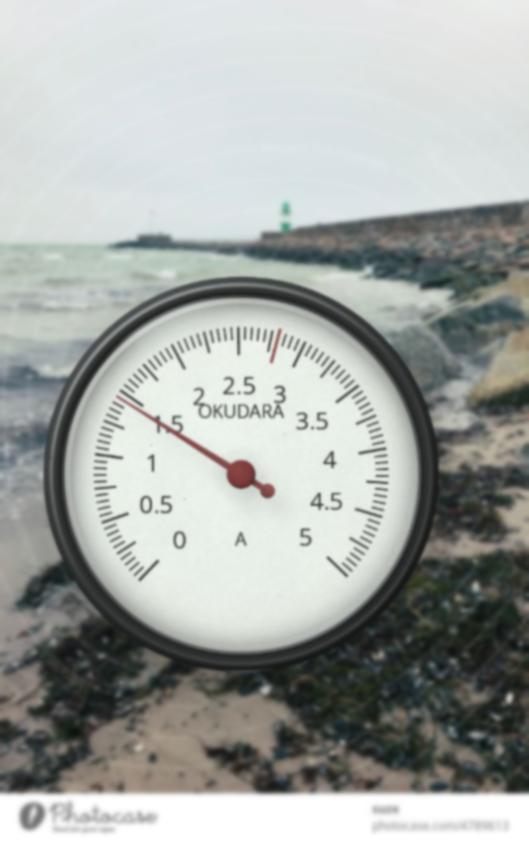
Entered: 1.45 A
